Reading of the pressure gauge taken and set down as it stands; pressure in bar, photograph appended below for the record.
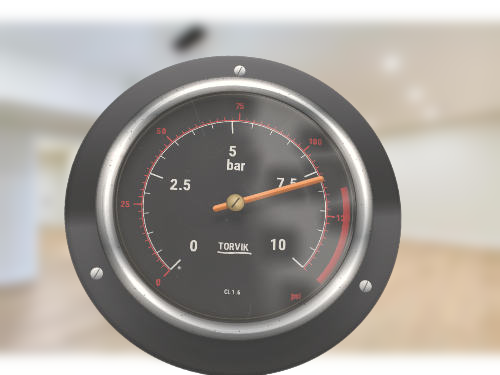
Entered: 7.75 bar
